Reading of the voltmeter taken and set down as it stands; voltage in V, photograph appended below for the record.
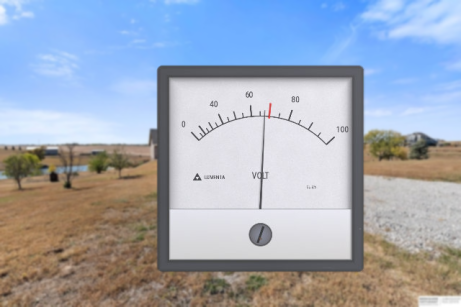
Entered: 67.5 V
